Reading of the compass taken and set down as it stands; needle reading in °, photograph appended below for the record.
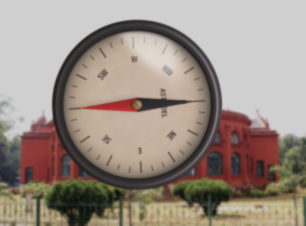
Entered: 180 °
